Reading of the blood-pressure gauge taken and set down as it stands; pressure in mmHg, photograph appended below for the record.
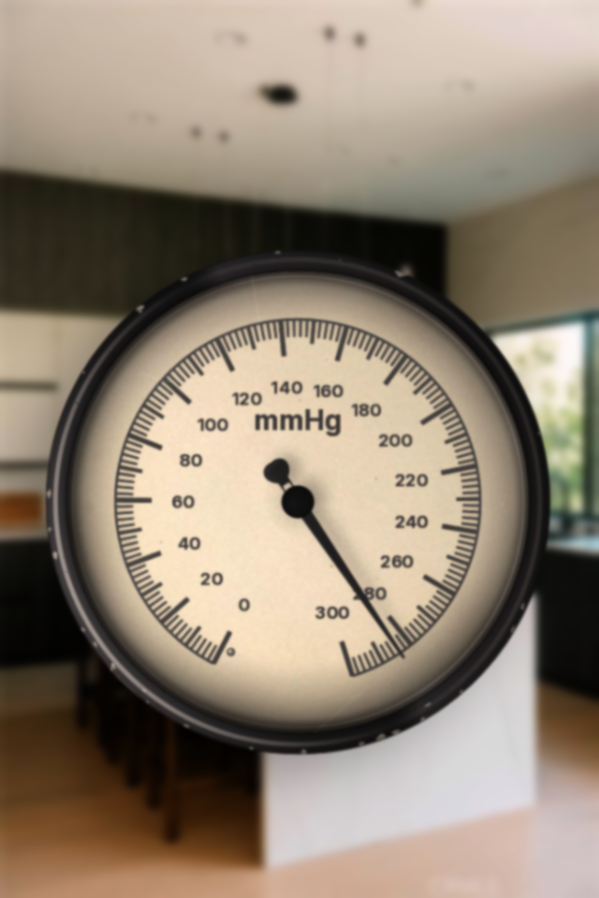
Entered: 284 mmHg
